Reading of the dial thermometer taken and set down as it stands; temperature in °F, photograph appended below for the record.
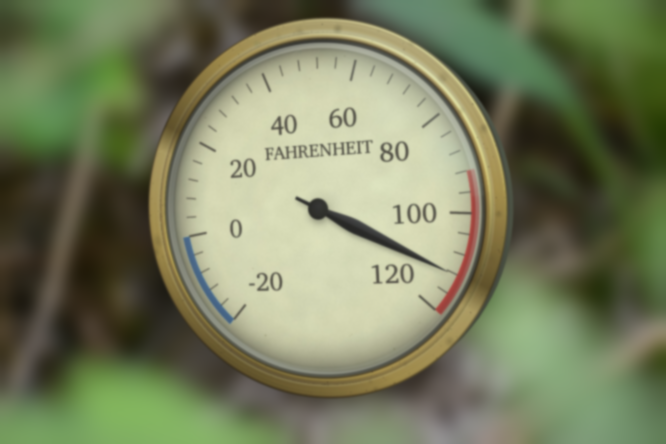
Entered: 112 °F
